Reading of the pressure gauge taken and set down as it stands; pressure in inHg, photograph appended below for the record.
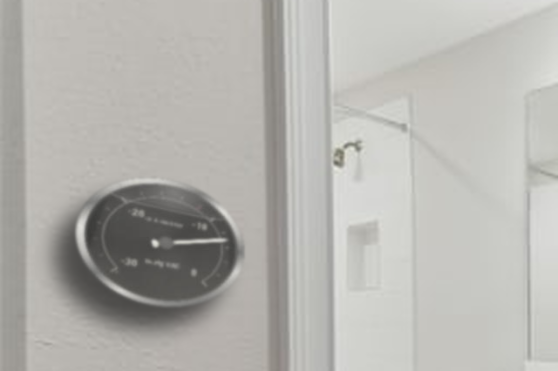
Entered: -7 inHg
